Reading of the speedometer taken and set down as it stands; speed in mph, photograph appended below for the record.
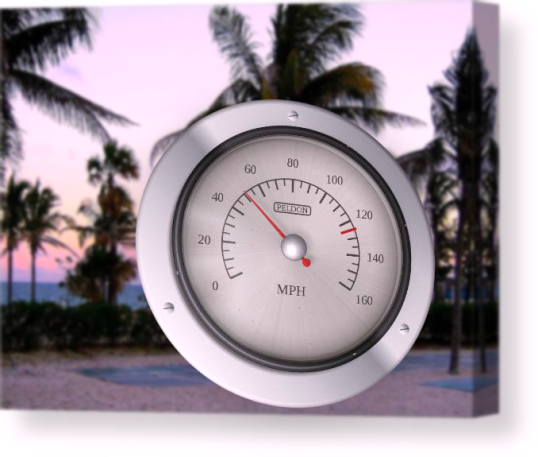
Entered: 50 mph
